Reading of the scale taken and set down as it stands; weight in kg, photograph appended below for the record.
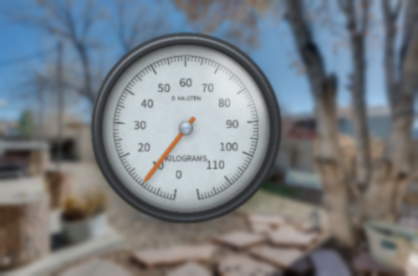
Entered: 10 kg
